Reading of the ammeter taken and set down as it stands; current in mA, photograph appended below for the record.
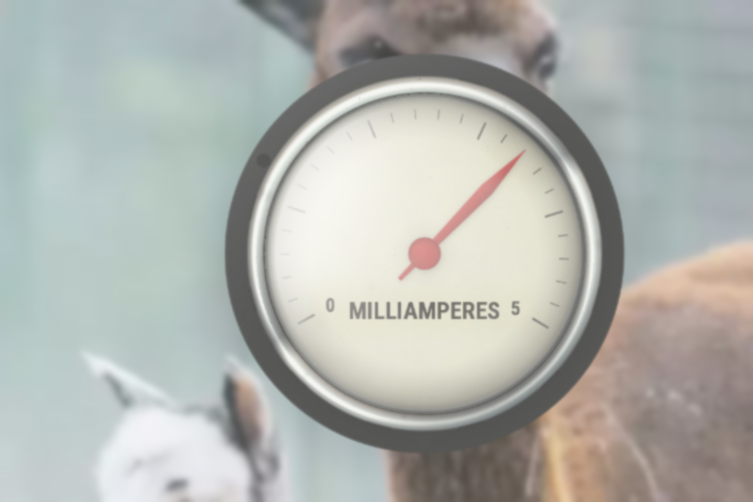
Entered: 3.4 mA
